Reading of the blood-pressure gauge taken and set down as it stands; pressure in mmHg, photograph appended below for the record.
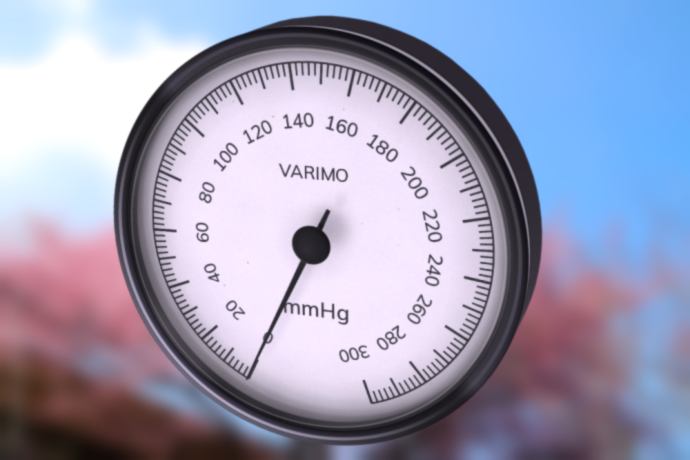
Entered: 0 mmHg
